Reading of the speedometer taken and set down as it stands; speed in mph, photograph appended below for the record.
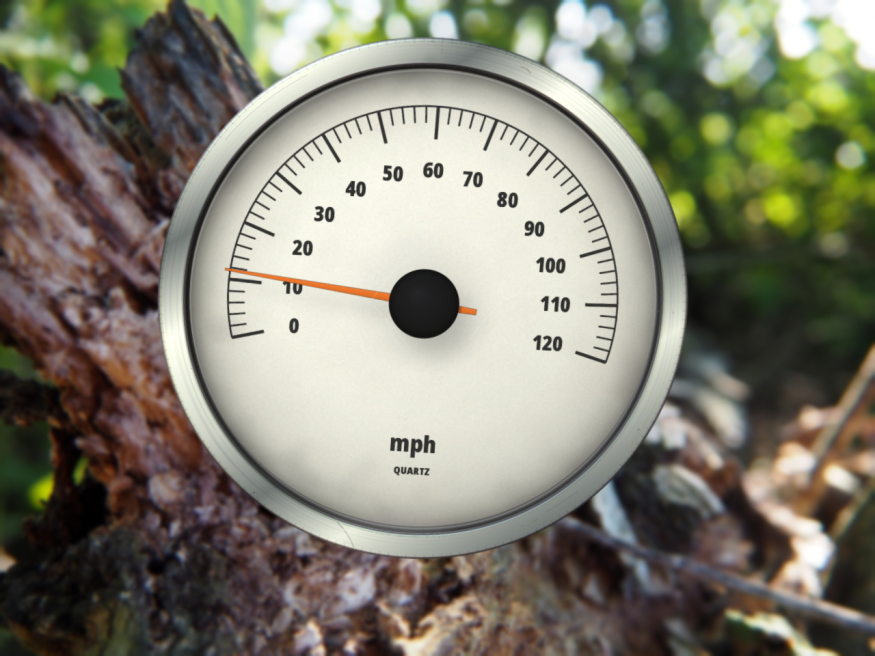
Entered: 12 mph
